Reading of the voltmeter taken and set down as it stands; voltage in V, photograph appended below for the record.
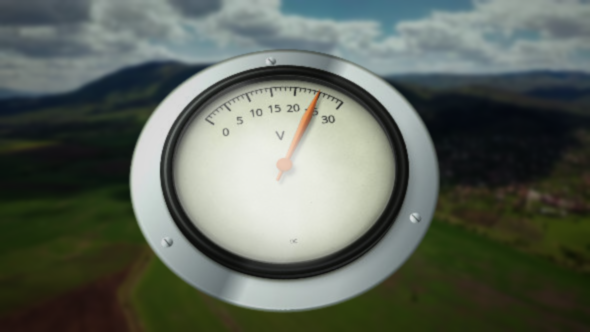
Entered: 25 V
